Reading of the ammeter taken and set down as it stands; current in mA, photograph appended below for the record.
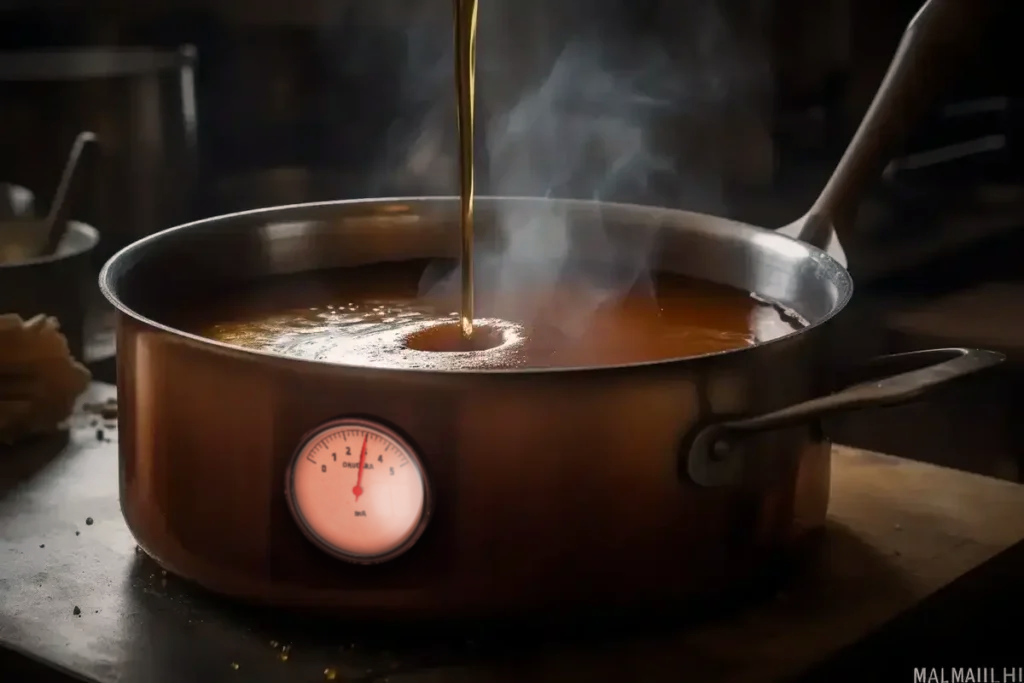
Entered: 3 mA
